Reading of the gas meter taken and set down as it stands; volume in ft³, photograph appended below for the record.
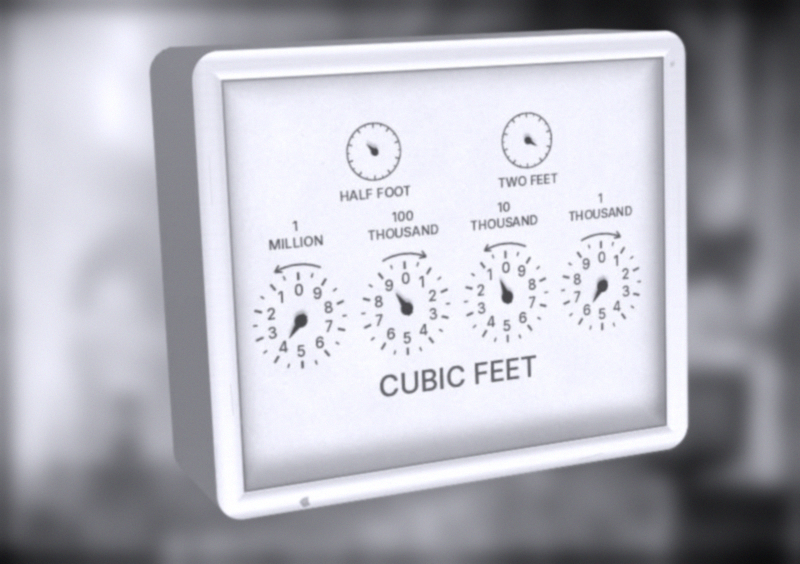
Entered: 390600 ft³
